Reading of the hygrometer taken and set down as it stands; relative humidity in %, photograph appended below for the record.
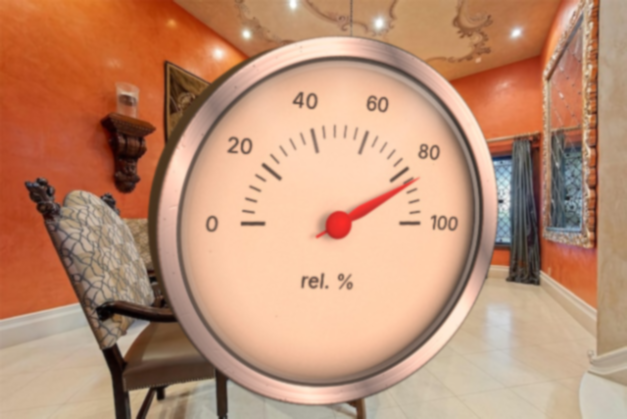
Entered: 84 %
